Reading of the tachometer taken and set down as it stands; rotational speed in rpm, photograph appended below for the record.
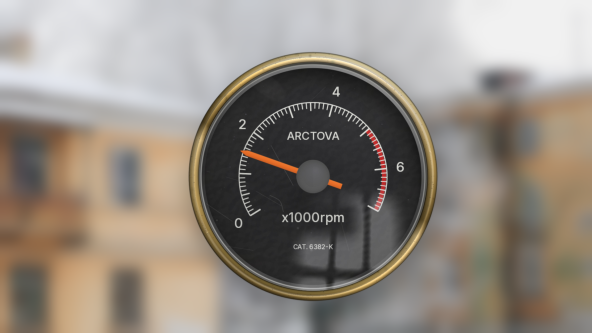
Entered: 1500 rpm
